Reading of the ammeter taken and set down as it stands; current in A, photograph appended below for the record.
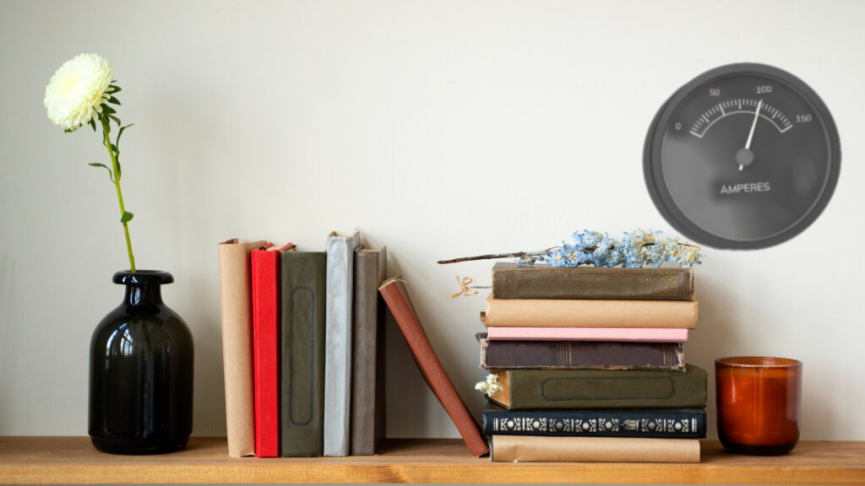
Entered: 100 A
